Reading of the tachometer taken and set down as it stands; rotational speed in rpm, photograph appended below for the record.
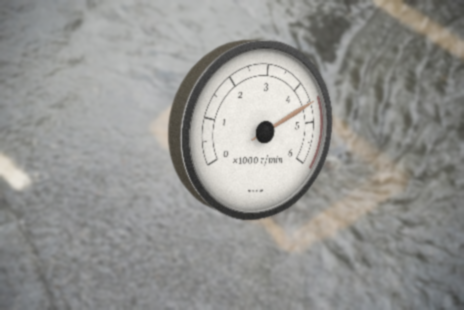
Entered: 4500 rpm
